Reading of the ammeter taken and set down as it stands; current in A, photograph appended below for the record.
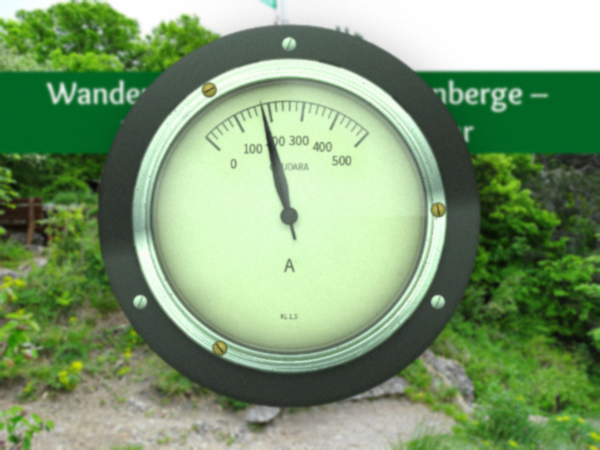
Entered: 180 A
